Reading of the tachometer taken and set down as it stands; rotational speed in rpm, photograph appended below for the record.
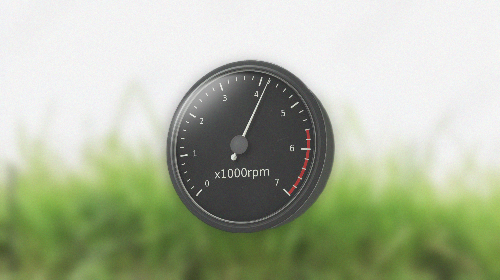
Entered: 4200 rpm
